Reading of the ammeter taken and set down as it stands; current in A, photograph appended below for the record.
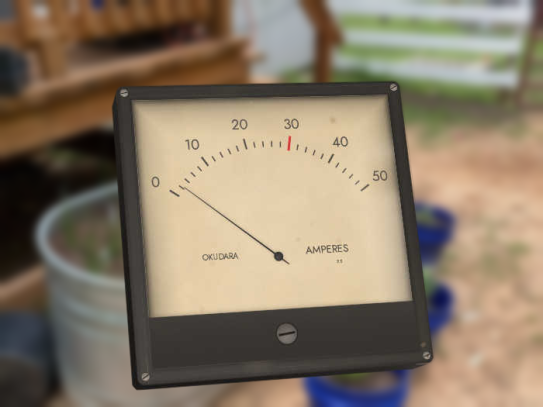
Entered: 2 A
